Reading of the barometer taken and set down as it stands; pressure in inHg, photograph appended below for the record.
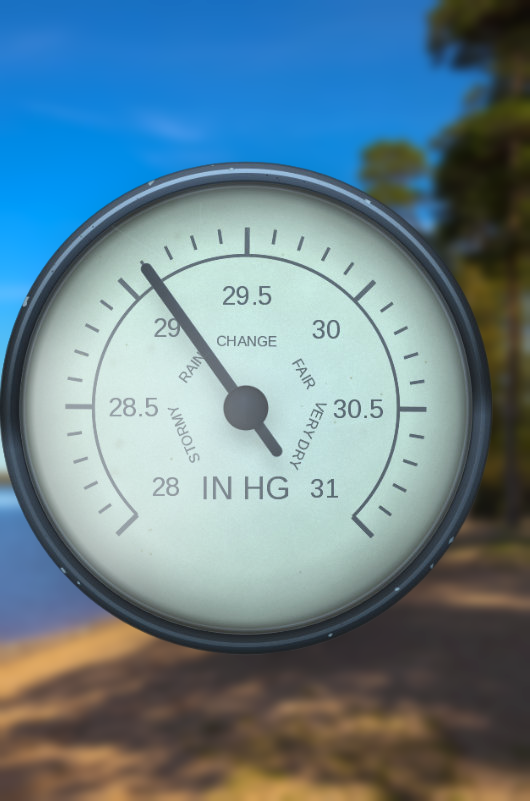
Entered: 29.1 inHg
